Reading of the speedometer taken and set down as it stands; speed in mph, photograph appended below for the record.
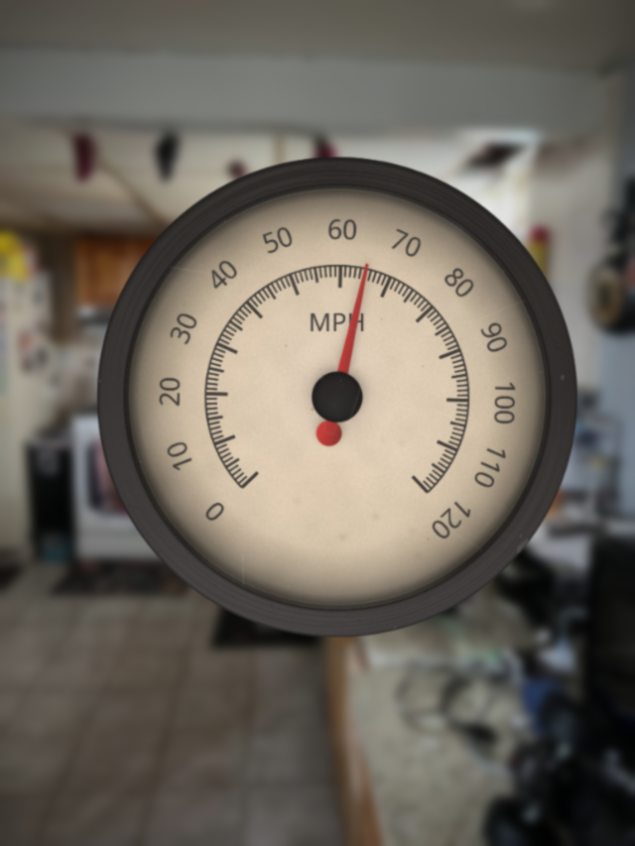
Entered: 65 mph
